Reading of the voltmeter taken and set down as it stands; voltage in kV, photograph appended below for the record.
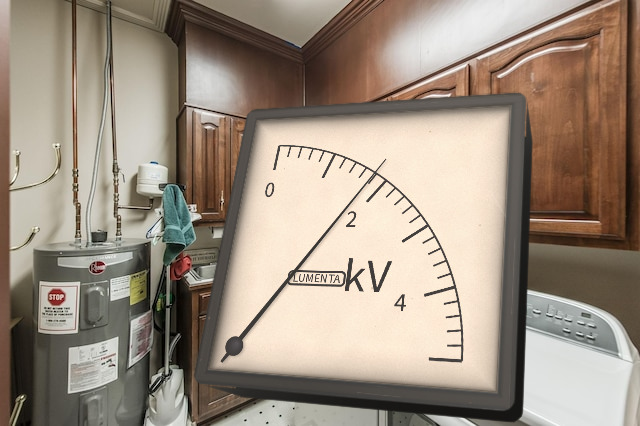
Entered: 1.8 kV
